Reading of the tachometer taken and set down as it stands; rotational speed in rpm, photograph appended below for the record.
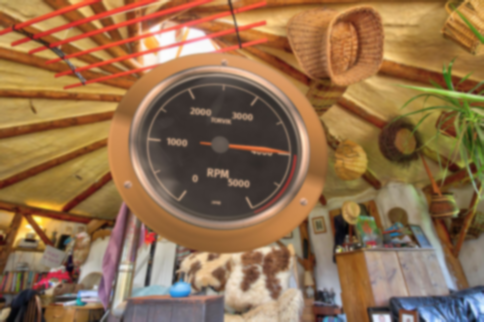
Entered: 4000 rpm
